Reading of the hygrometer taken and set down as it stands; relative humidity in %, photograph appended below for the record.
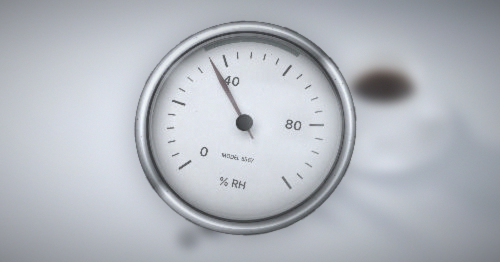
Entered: 36 %
